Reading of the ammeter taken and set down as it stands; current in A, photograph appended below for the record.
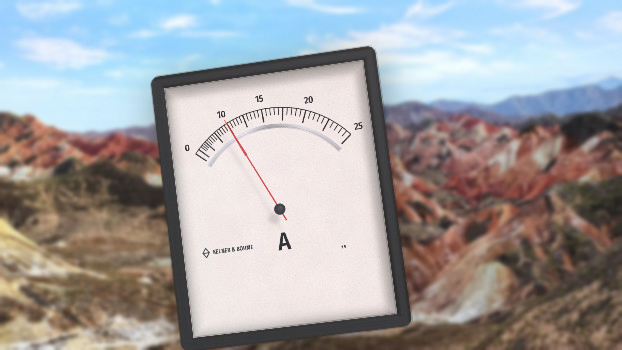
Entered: 10 A
